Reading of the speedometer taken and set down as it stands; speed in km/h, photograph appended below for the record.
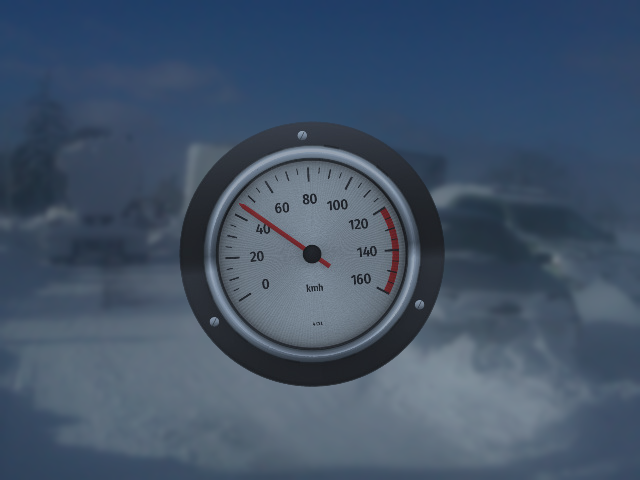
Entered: 45 km/h
